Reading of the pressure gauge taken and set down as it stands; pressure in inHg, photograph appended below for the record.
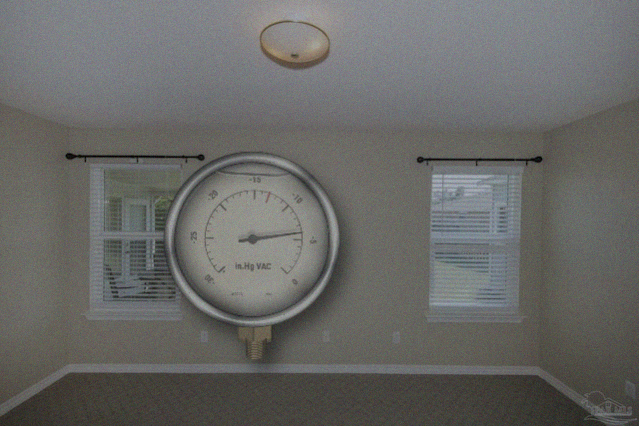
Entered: -6 inHg
